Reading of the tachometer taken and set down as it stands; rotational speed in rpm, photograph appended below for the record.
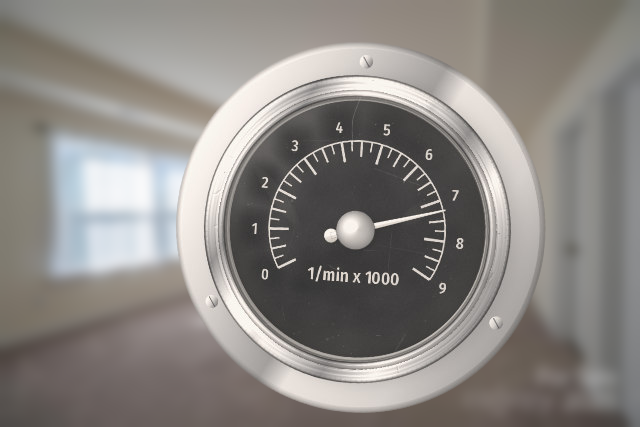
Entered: 7250 rpm
